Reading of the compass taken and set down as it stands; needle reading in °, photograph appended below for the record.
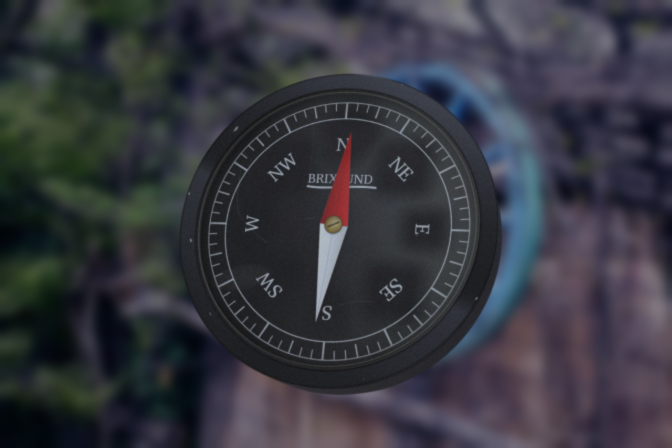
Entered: 5 °
